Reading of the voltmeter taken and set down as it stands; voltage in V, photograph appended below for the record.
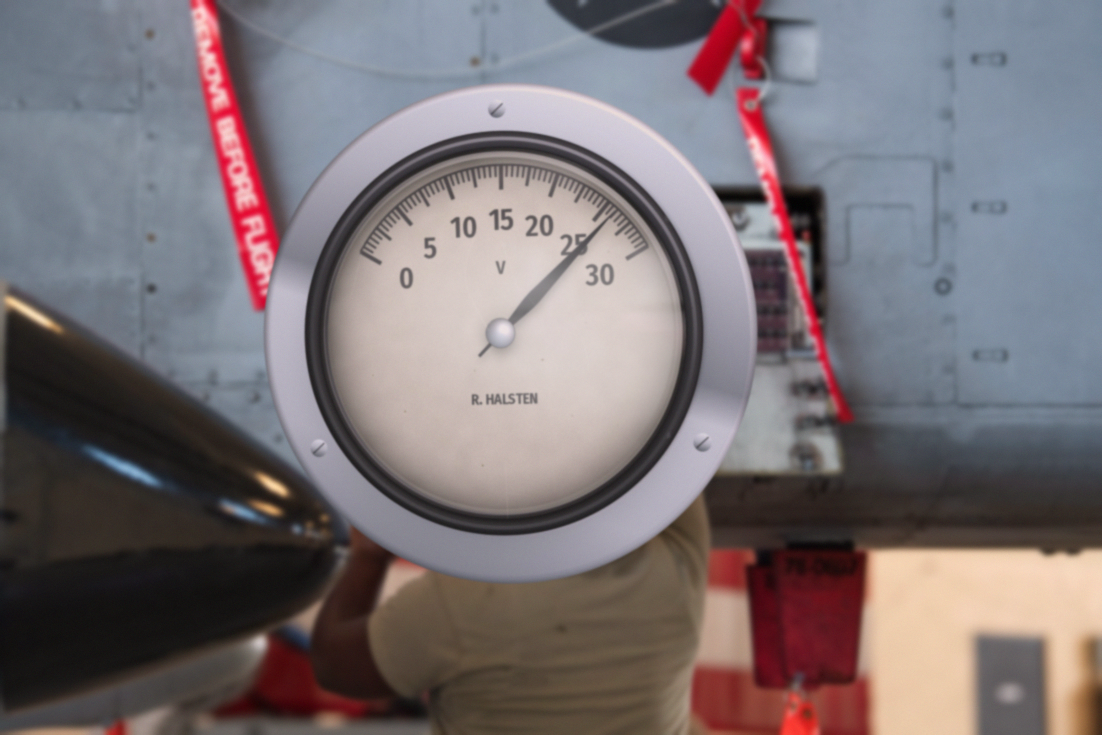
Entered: 26 V
